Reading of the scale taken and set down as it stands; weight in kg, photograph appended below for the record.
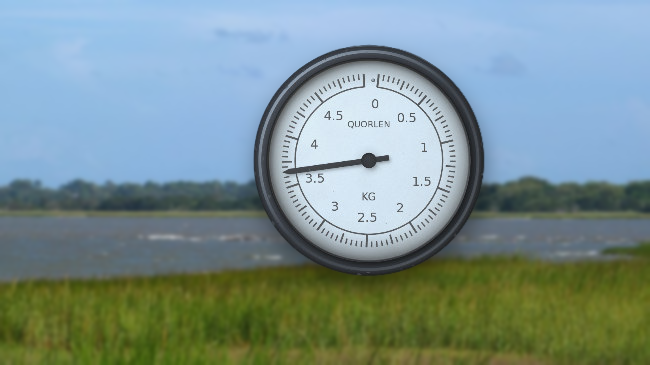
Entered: 3.65 kg
